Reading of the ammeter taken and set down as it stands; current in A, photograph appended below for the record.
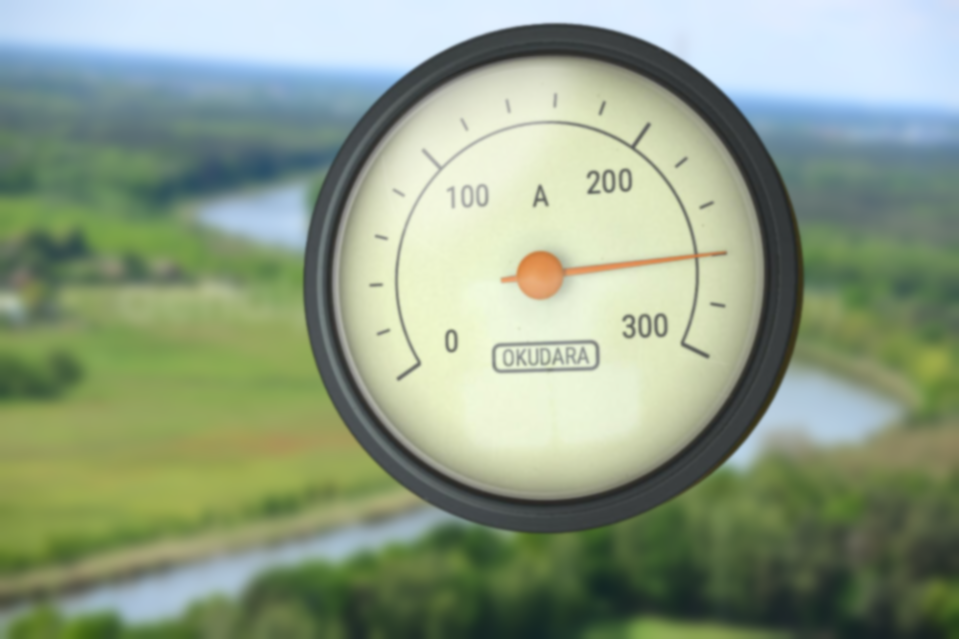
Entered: 260 A
